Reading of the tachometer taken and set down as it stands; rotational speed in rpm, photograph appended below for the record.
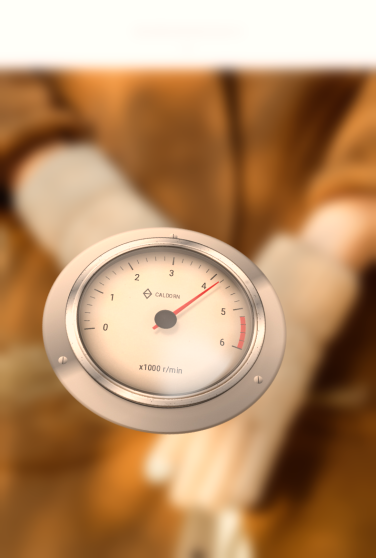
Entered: 4200 rpm
